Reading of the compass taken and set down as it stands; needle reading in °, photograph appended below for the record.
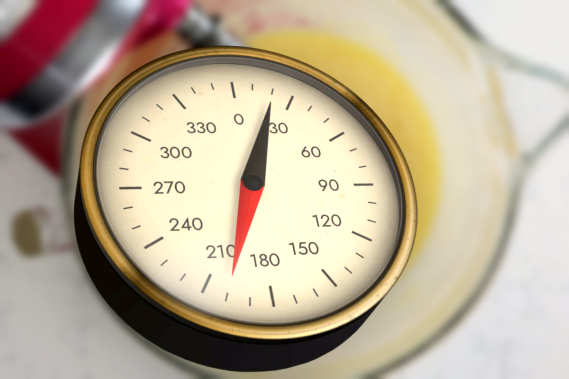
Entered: 200 °
